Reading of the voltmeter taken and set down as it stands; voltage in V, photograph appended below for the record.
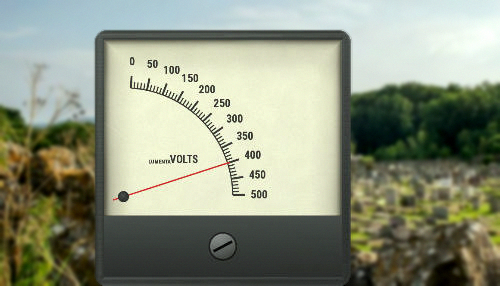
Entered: 400 V
